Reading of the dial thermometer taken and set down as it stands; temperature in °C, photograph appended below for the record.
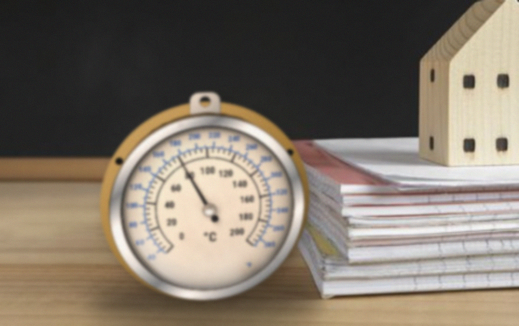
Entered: 80 °C
